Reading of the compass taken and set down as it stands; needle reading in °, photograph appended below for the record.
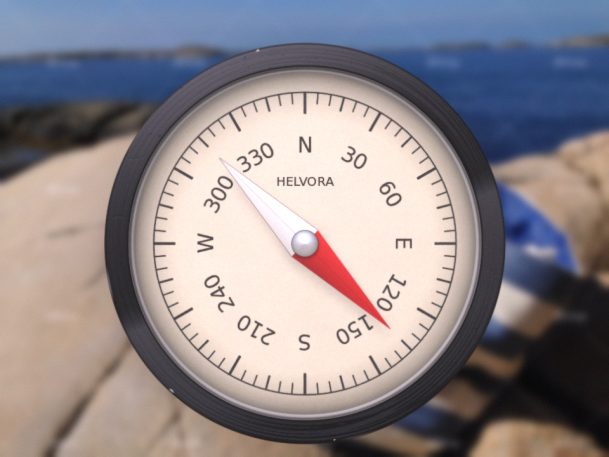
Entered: 135 °
